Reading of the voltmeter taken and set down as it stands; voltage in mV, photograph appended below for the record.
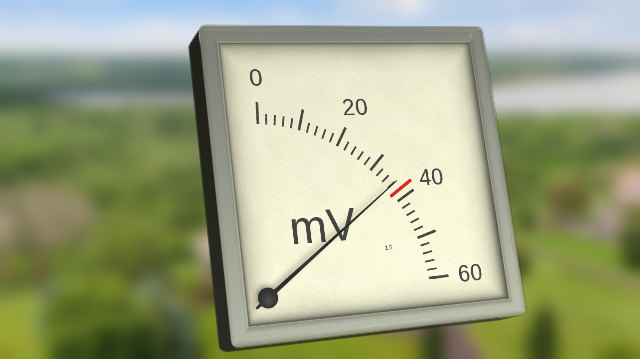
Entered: 36 mV
